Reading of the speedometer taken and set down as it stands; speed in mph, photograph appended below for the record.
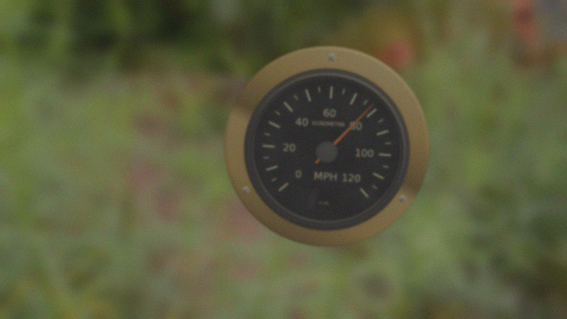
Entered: 77.5 mph
